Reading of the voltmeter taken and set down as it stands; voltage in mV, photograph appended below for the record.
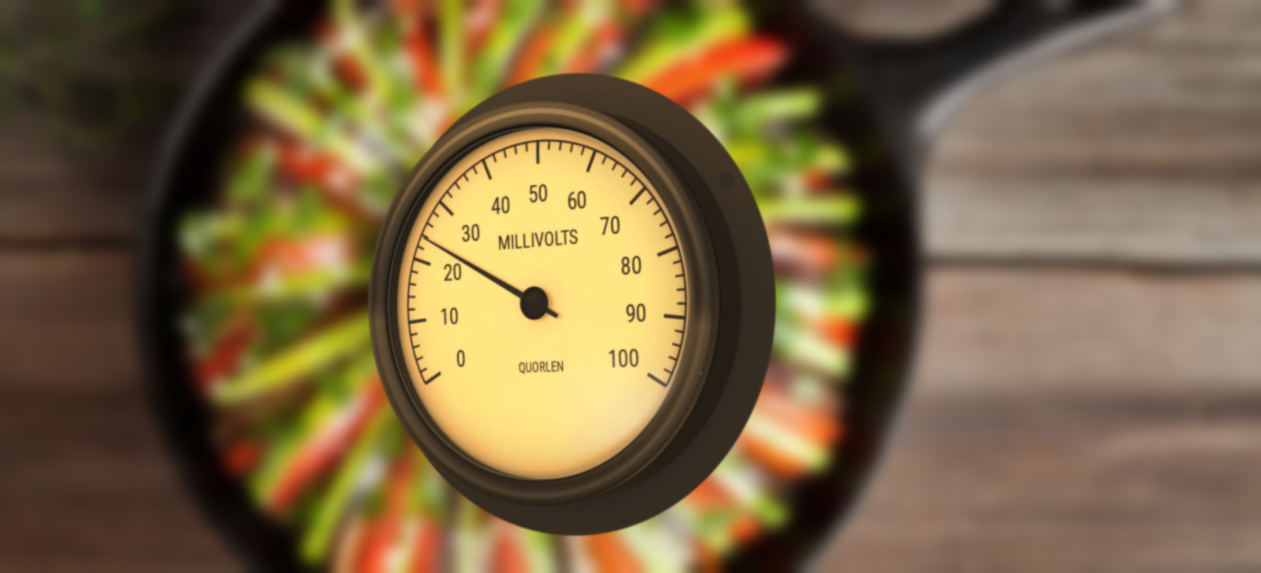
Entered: 24 mV
